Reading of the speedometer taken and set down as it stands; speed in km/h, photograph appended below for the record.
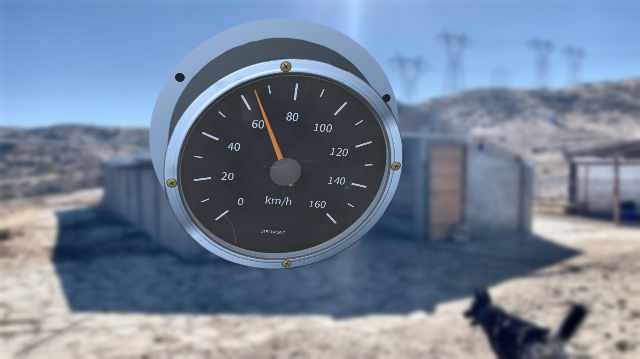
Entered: 65 km/h
